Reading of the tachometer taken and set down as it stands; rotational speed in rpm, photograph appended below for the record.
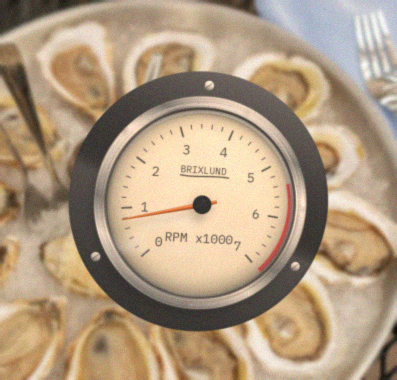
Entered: 800 rpm
